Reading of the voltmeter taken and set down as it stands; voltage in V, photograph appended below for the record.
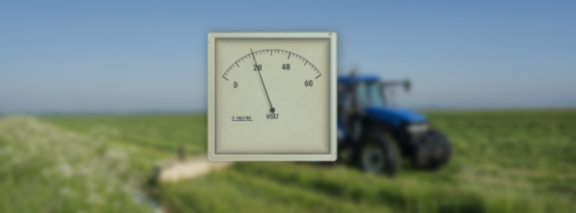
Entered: 20 V
